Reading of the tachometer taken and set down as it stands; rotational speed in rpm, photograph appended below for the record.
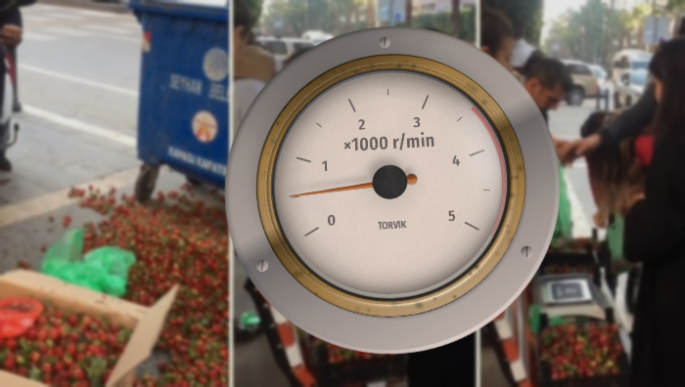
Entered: 500 rpm
